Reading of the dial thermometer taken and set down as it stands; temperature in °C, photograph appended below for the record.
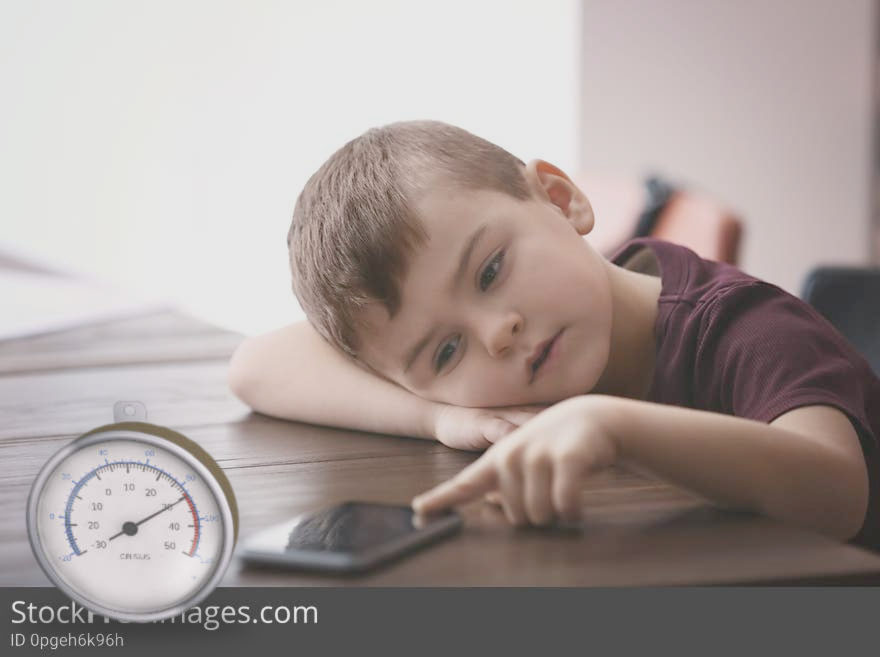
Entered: 30 °C
